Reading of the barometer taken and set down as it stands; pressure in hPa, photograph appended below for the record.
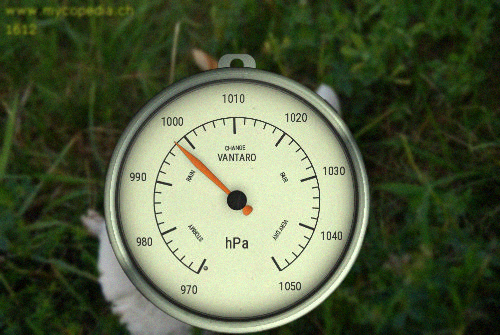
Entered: 998 hPa
